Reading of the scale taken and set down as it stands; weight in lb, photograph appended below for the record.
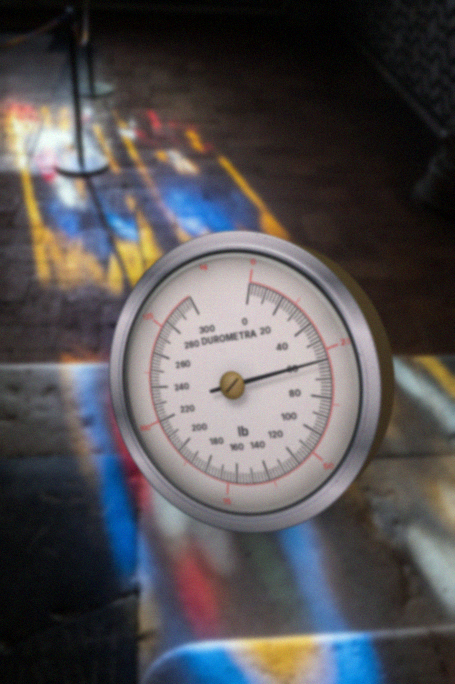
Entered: 60 lb
